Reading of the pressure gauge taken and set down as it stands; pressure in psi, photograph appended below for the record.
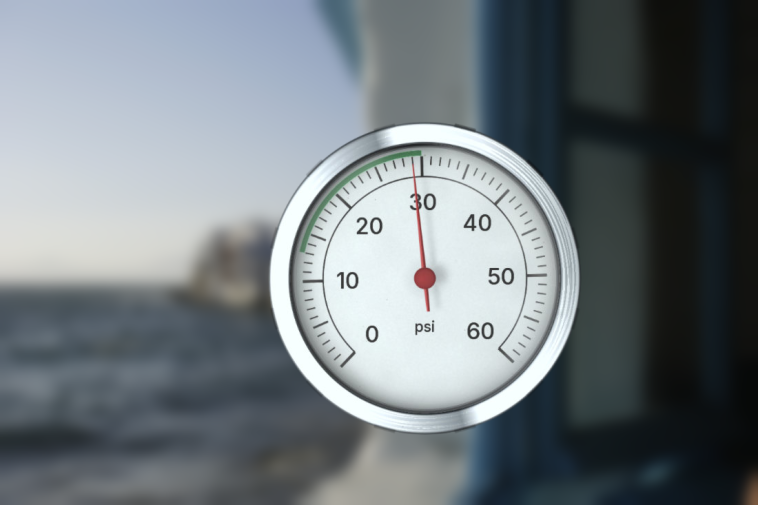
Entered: 29 psi
